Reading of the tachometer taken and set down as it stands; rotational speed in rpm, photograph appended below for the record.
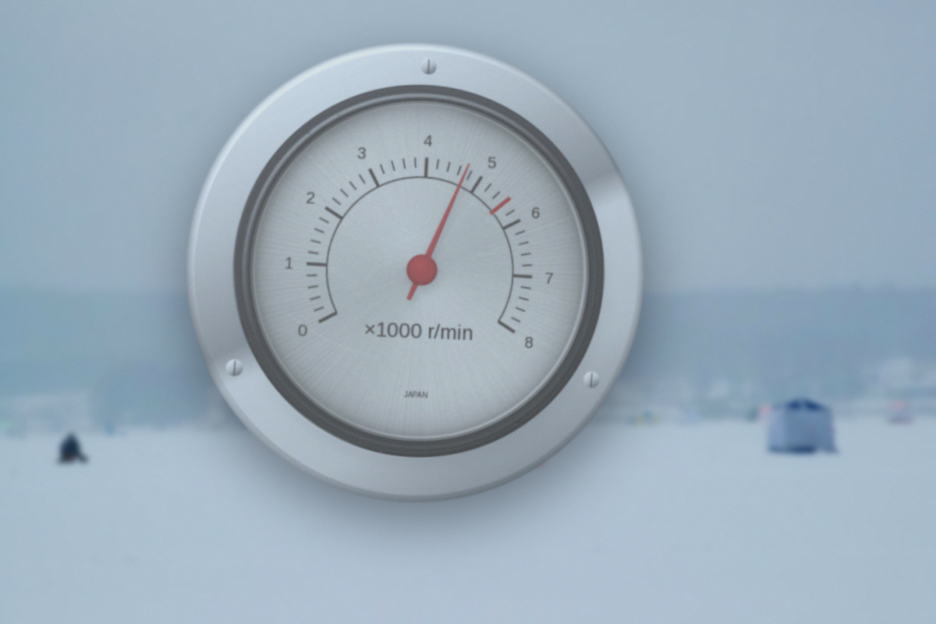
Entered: 4700 rpm
